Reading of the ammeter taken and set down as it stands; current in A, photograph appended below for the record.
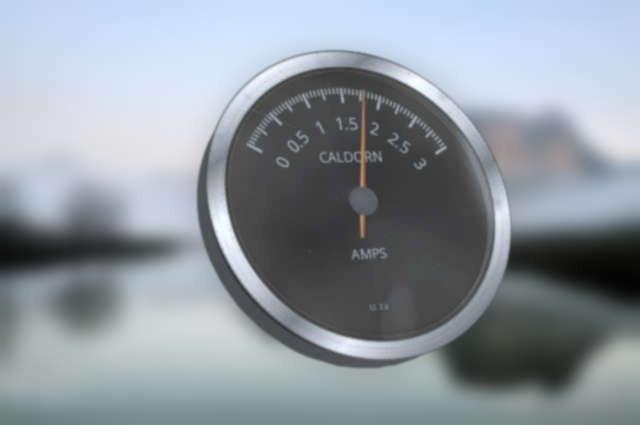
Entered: 1.75 A
